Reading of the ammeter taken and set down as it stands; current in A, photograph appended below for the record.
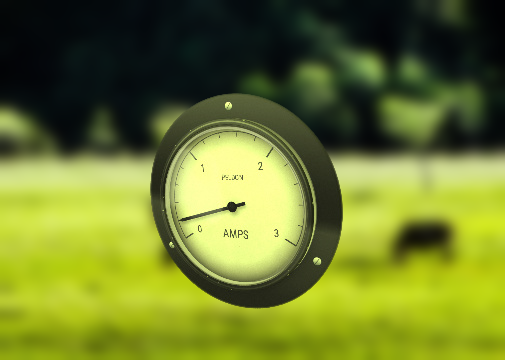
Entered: 0.2 A
